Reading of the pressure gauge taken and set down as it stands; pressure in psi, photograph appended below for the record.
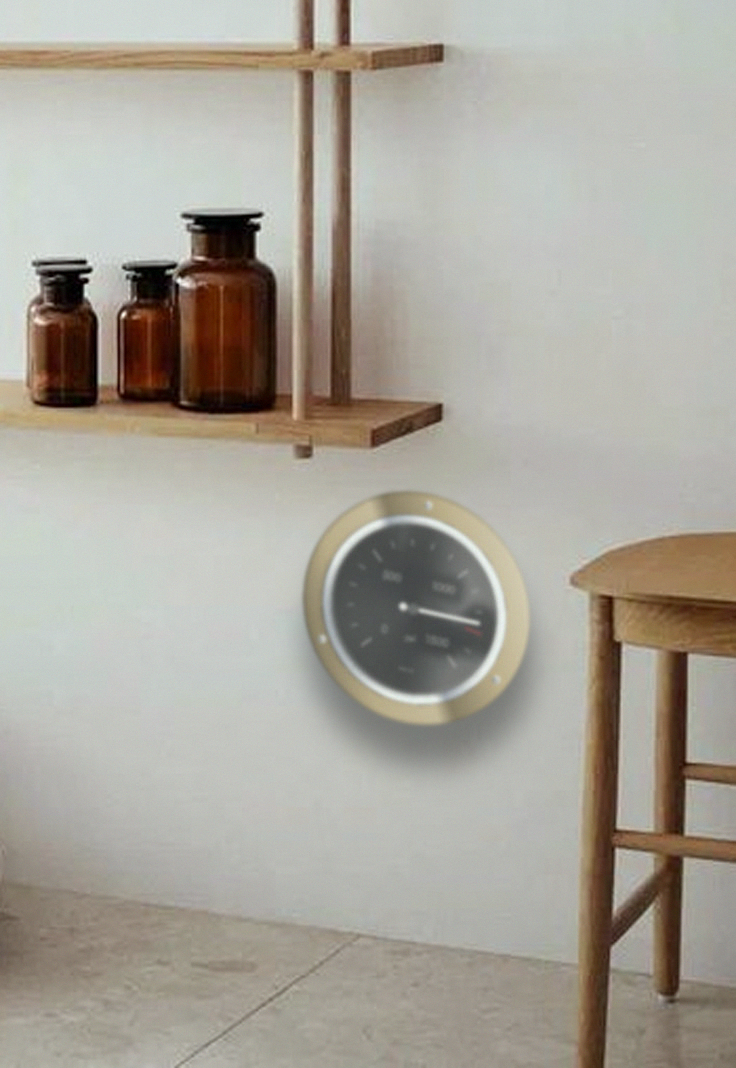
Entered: 1250 psi
